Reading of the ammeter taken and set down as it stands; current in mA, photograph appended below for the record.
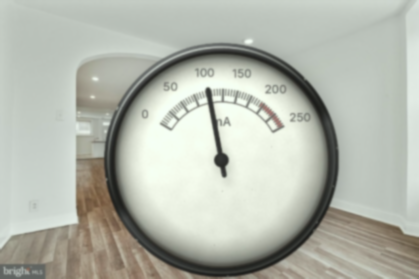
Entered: 100 mA
